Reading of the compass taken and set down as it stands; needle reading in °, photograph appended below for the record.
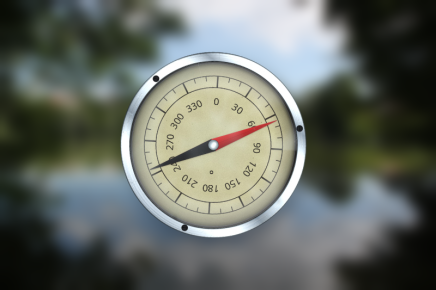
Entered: 65 °
